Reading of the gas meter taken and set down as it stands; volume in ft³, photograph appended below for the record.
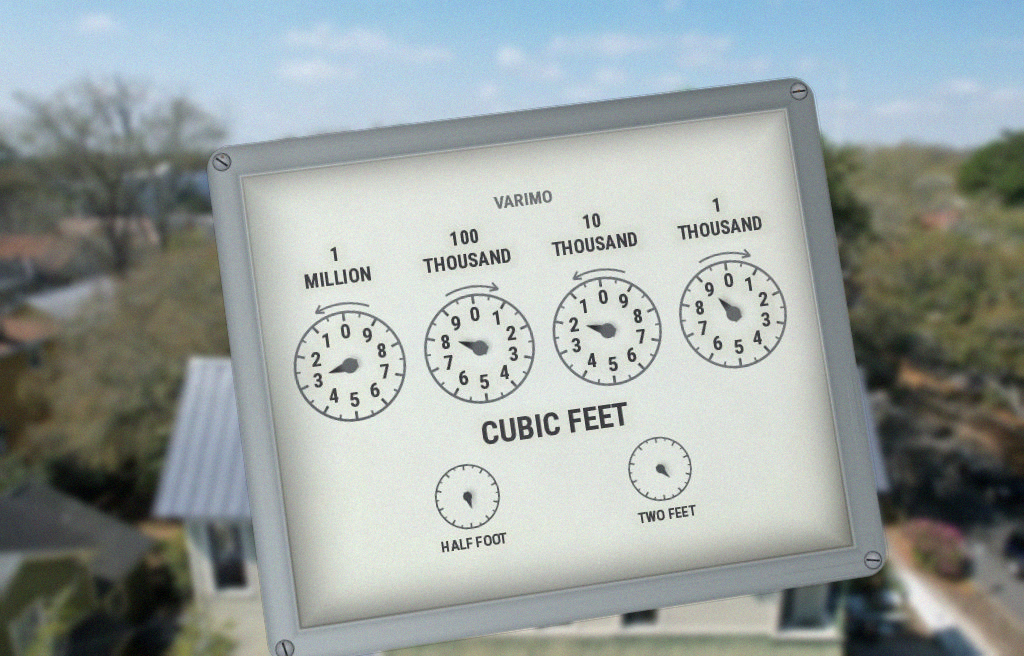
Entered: 281900 ft³
